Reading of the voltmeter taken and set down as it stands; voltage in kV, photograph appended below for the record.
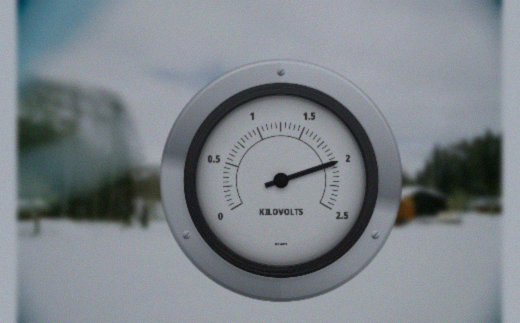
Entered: 2 kV
